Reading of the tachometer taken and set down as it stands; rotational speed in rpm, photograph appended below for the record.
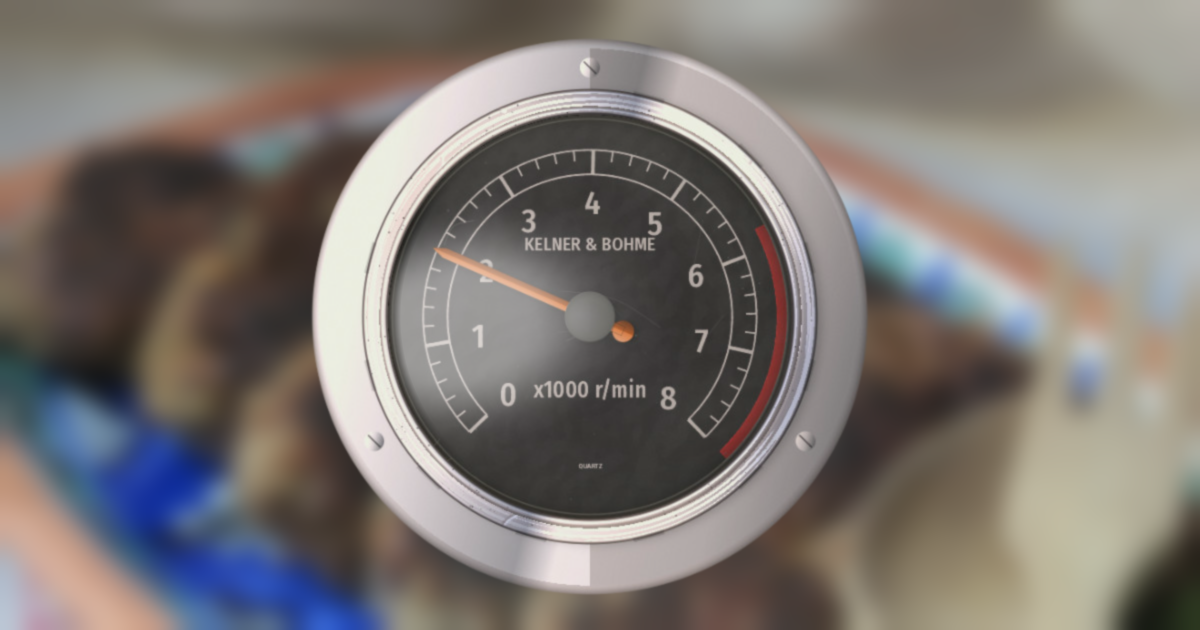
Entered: 2000 rpm
